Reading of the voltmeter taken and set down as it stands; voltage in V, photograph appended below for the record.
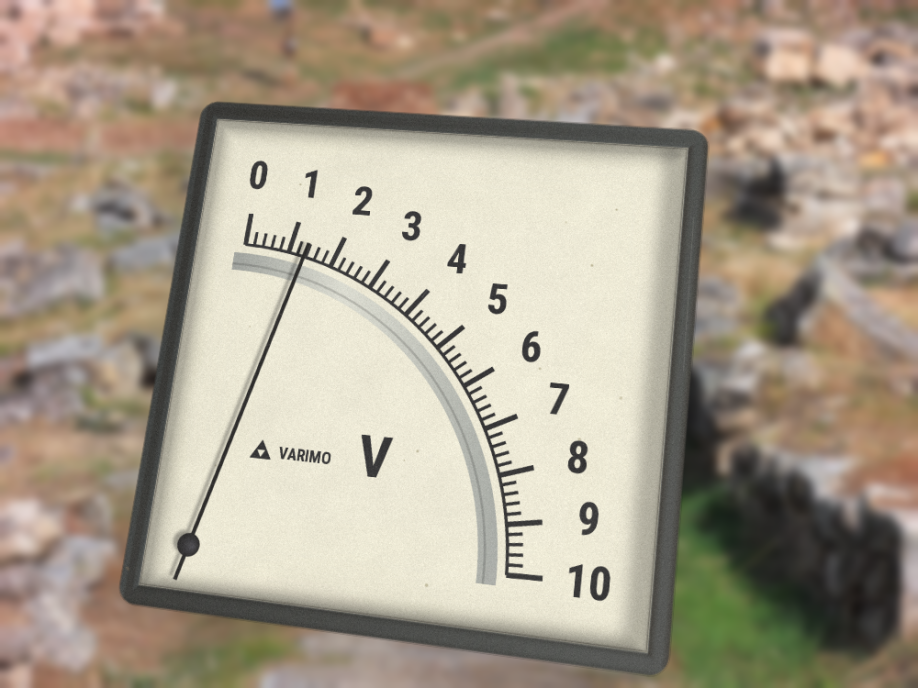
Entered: 1.4 V
